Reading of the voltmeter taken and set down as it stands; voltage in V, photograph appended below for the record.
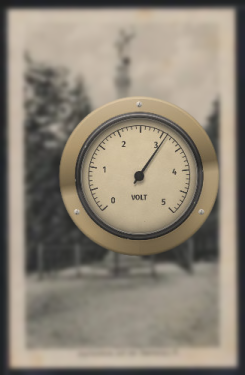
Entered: 3.1 V
